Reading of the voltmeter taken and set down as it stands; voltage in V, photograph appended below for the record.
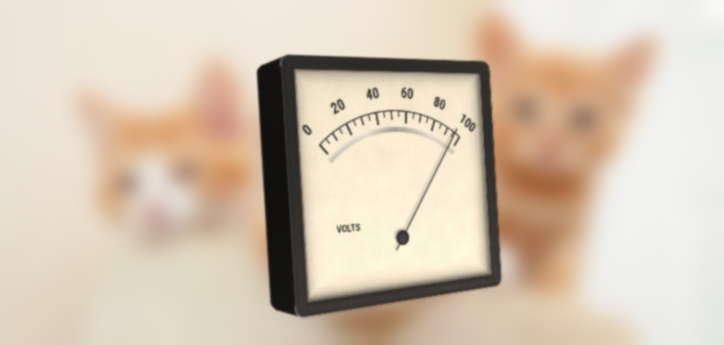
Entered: 95 V
